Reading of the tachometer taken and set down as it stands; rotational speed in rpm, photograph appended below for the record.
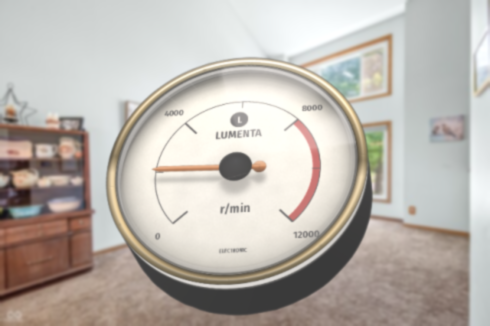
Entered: 2000 rpm
